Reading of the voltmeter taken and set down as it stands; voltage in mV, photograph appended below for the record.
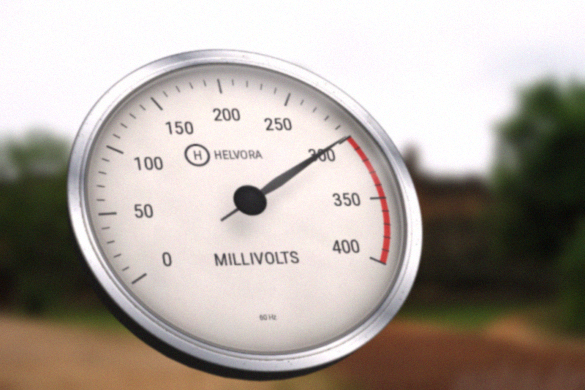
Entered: 300 mV
